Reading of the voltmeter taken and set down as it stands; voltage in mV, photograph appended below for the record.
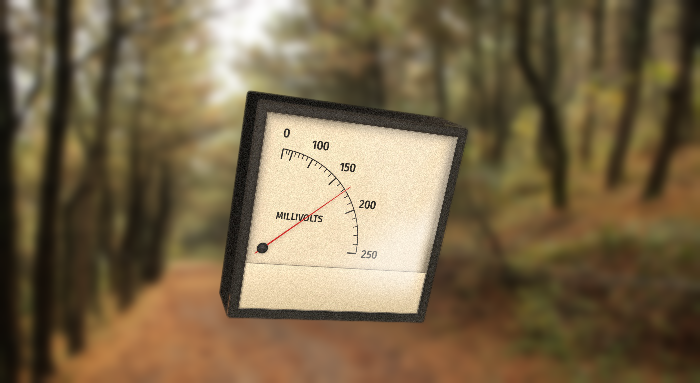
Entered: 170 mV
